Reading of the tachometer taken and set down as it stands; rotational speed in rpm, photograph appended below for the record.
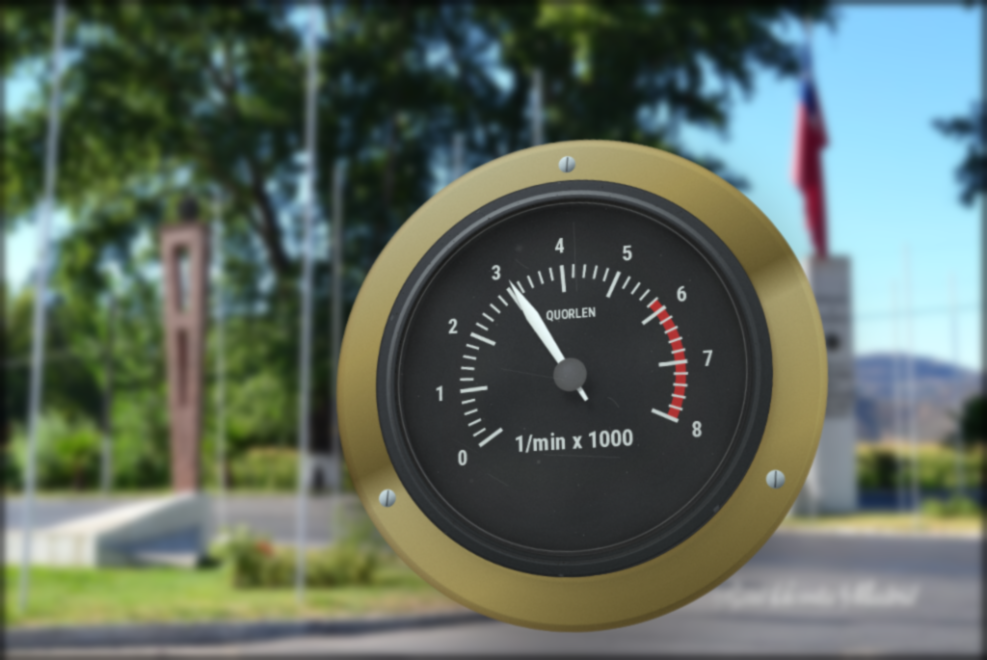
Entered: 3100 rpm
